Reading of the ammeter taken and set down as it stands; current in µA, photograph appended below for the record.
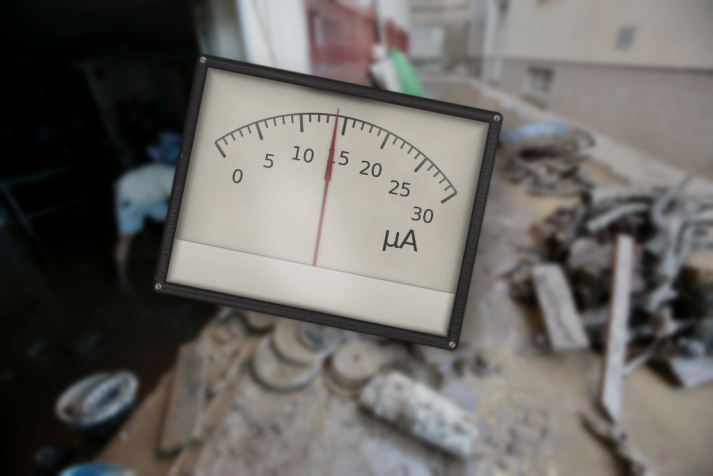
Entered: 14 µA
